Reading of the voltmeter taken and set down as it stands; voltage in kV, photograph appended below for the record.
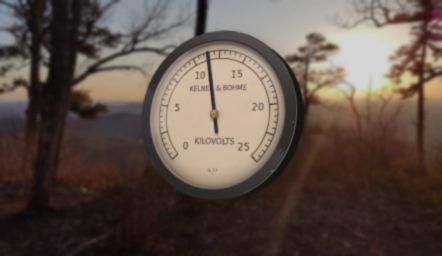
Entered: 11.5 kV
